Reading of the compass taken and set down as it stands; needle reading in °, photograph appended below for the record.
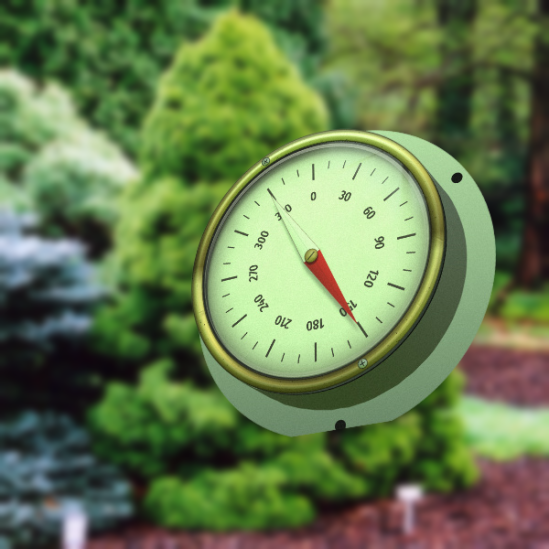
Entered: 150 °
